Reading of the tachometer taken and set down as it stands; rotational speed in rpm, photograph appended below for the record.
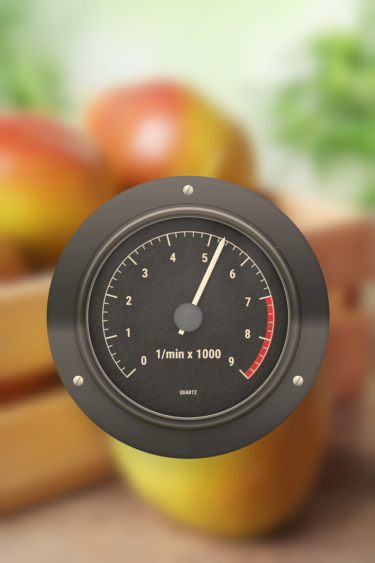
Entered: 5300 rpm
